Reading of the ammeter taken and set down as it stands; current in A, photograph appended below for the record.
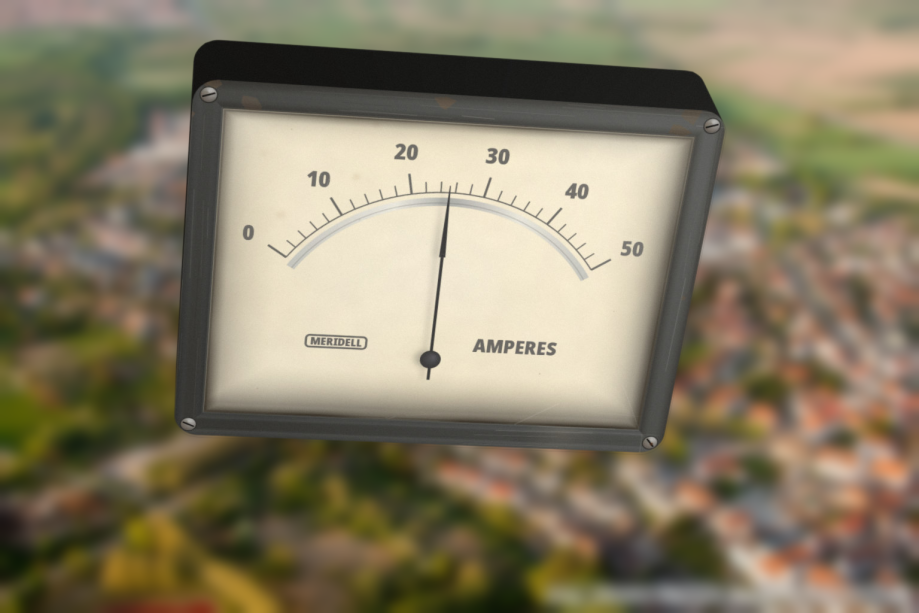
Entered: 25 A
